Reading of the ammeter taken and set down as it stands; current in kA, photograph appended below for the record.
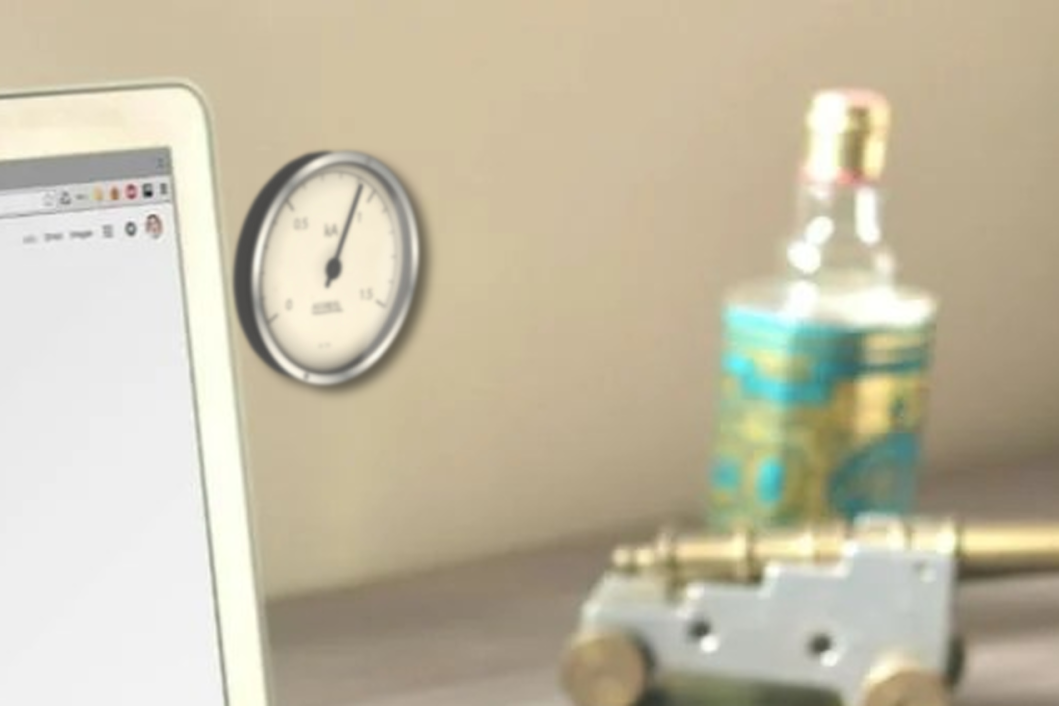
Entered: 0.9 kA
